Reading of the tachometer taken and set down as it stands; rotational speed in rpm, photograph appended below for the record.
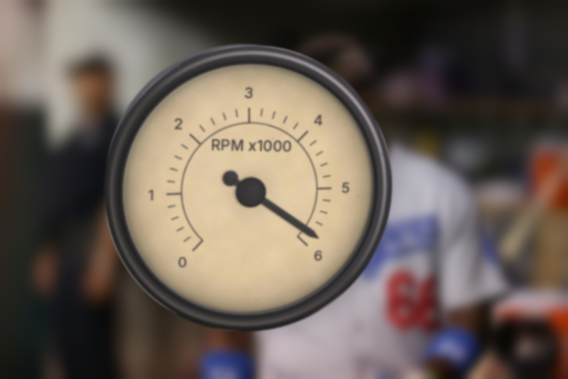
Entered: 5800 rpm
